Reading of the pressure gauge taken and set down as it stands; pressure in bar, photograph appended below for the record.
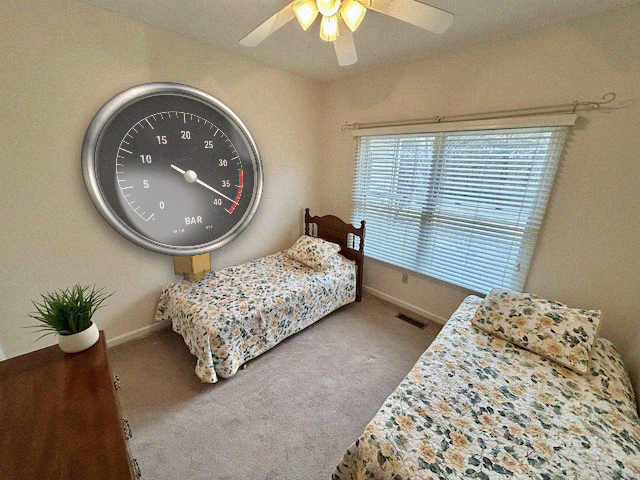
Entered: 38 bar
